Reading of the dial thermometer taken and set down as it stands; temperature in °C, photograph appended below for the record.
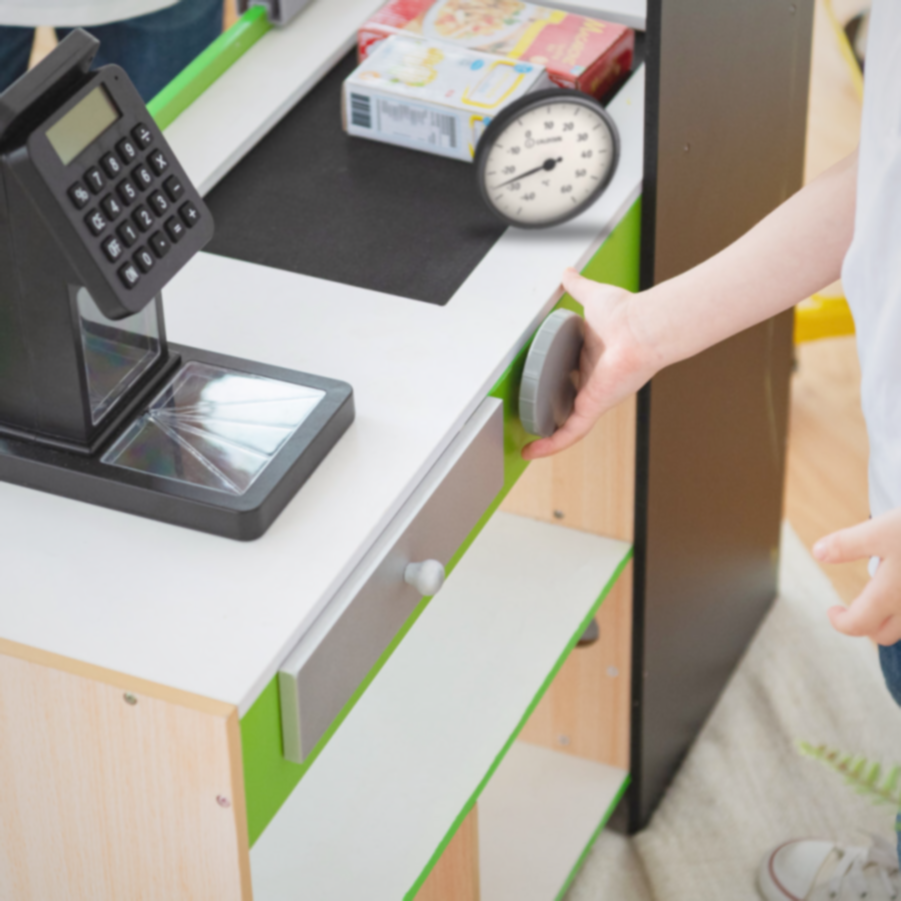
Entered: -25 °C
